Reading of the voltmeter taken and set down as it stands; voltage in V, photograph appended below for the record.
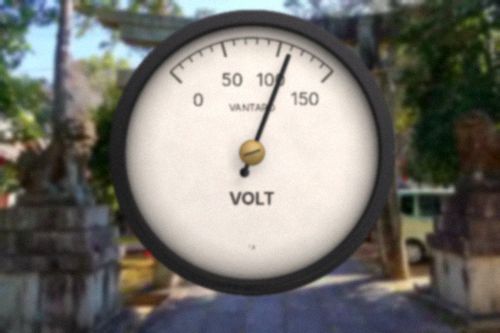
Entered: 110 V
